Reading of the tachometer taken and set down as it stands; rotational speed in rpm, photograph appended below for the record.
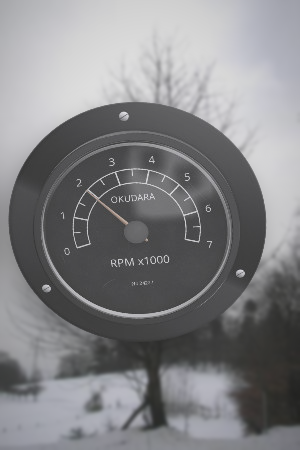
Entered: 2000 rpm
